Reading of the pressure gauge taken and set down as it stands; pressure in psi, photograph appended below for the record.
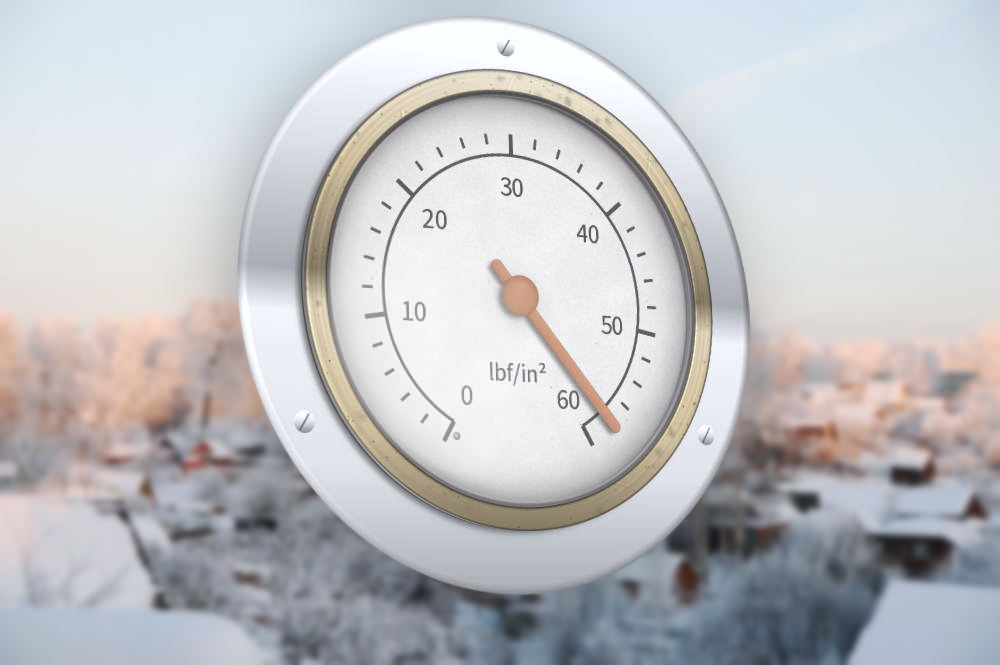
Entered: 58 psi
